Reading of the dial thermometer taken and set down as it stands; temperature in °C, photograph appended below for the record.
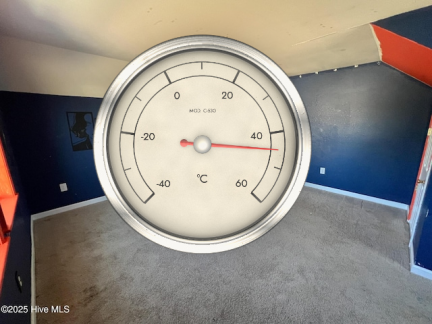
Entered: 45 °C
